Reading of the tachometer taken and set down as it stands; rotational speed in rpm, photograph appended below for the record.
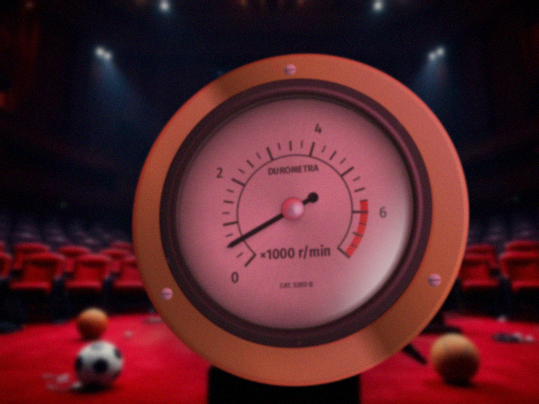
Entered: 500 rpm
